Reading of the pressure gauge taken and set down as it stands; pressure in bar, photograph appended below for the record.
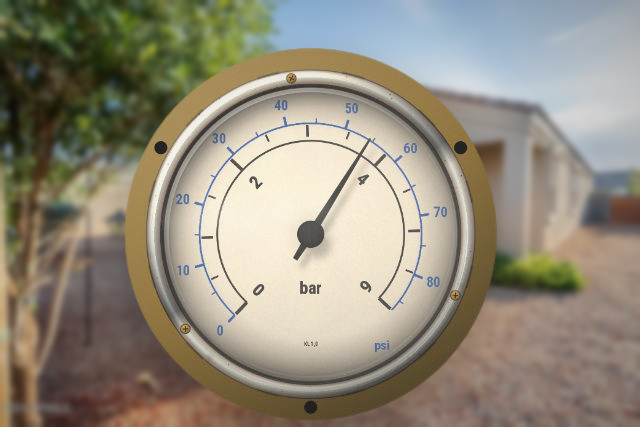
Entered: 3.75 bar
